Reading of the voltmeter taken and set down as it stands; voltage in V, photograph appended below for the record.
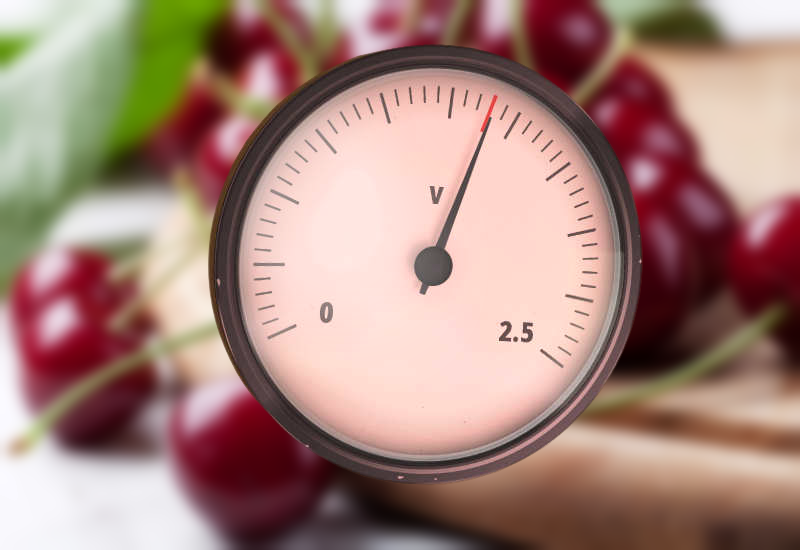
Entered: 1.4 V
